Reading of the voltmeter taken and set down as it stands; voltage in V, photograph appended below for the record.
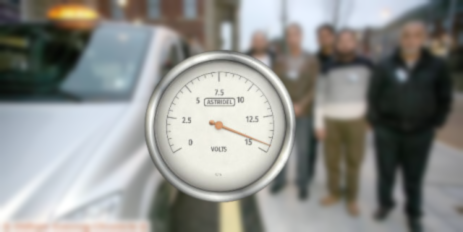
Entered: 14.5 V
